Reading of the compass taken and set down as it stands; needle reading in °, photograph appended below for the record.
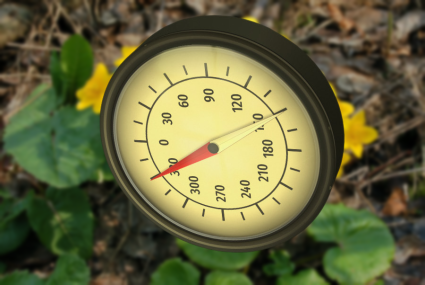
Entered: 330 °
